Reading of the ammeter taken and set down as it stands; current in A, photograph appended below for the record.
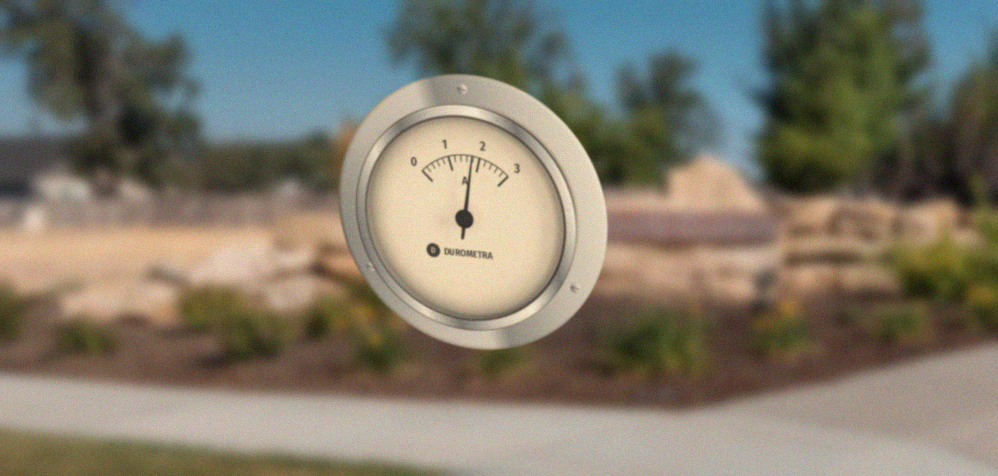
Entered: 1.8 A
